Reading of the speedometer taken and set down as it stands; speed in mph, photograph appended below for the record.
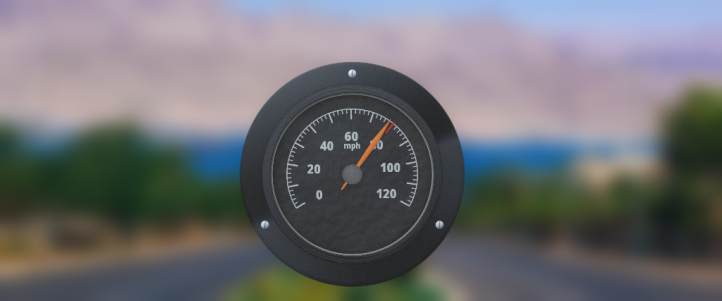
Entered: 78 mph
